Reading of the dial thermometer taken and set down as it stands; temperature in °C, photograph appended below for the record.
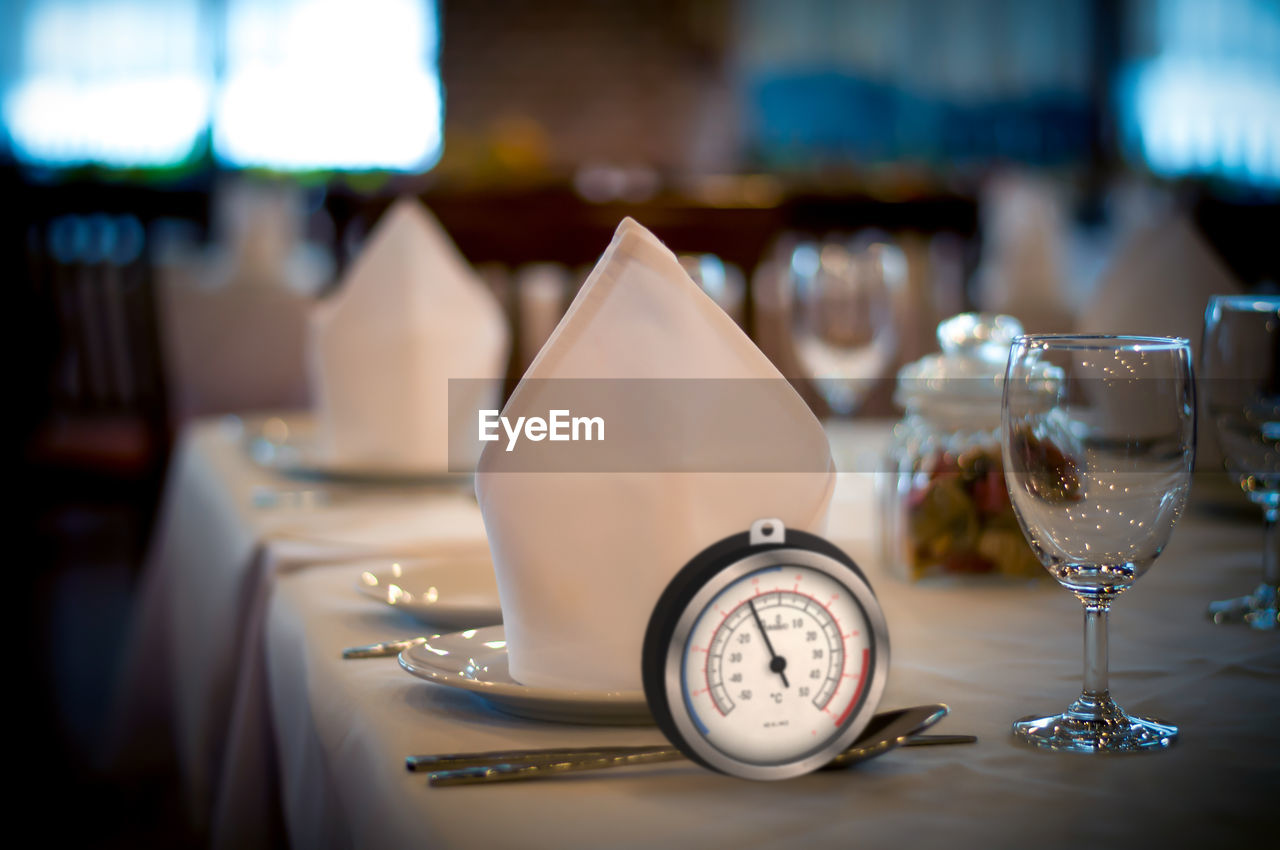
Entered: -10 °C
